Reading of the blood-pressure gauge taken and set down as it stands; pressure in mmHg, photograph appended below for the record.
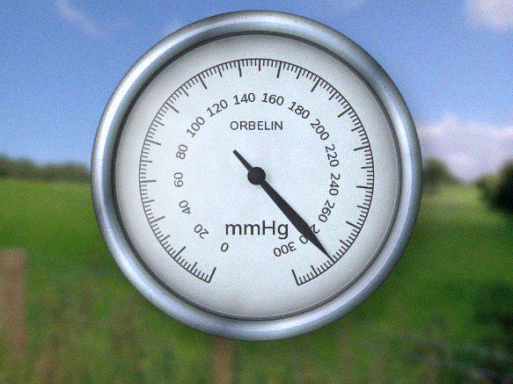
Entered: 280 mmHg
